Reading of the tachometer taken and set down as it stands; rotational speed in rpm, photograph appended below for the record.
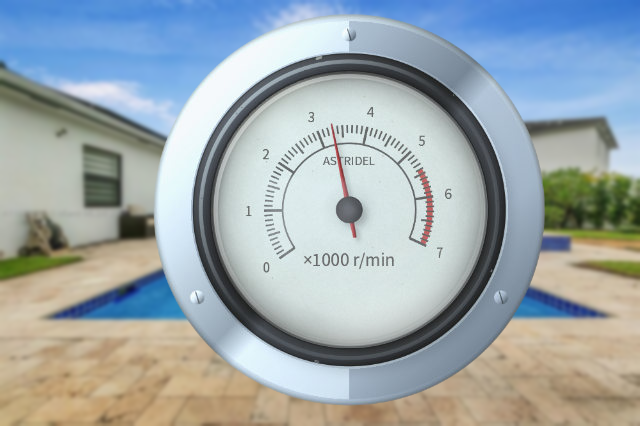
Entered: 3300 rpm
